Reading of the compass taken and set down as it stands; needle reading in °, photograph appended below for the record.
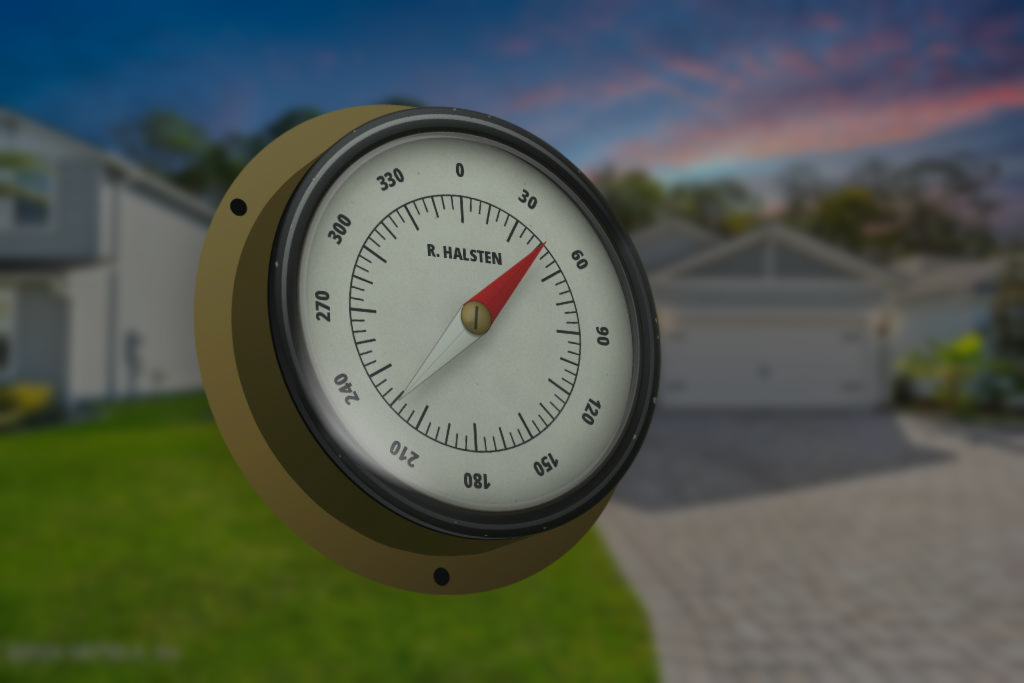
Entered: 45 °
